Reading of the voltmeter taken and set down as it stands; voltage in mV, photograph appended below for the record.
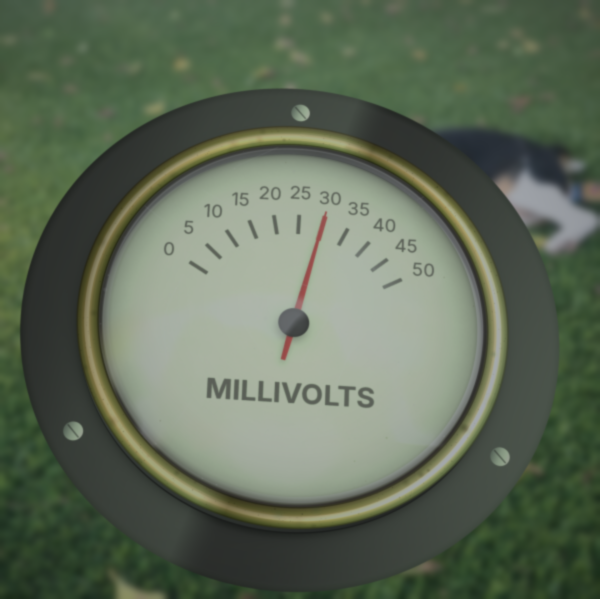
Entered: 30 mV
